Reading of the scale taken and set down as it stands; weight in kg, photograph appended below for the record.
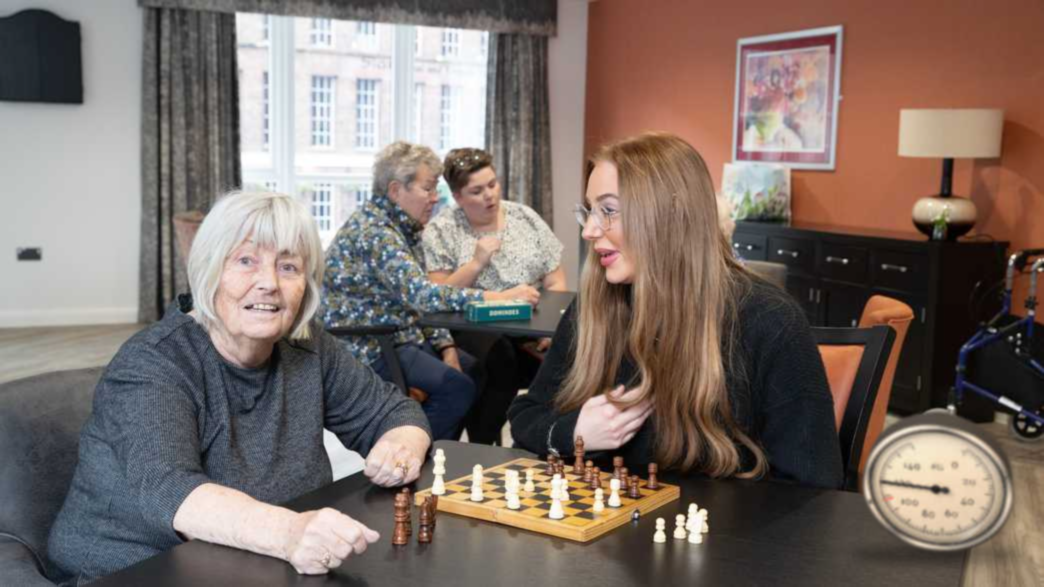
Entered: 120 kg
